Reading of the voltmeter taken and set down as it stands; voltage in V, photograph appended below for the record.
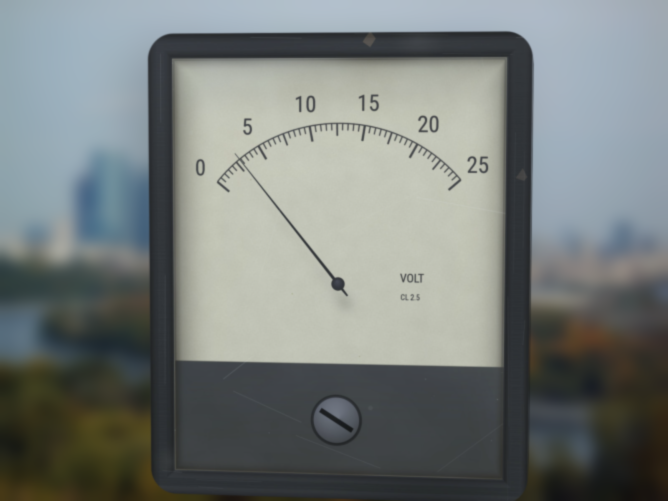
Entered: 3 V
